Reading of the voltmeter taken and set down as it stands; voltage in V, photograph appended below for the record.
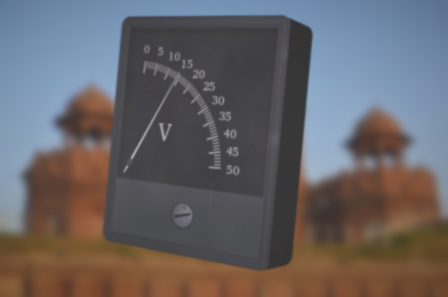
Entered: 15 V
